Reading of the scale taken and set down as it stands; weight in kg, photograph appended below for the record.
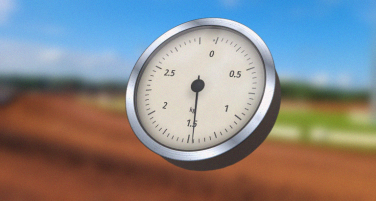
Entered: 1.45 kg
